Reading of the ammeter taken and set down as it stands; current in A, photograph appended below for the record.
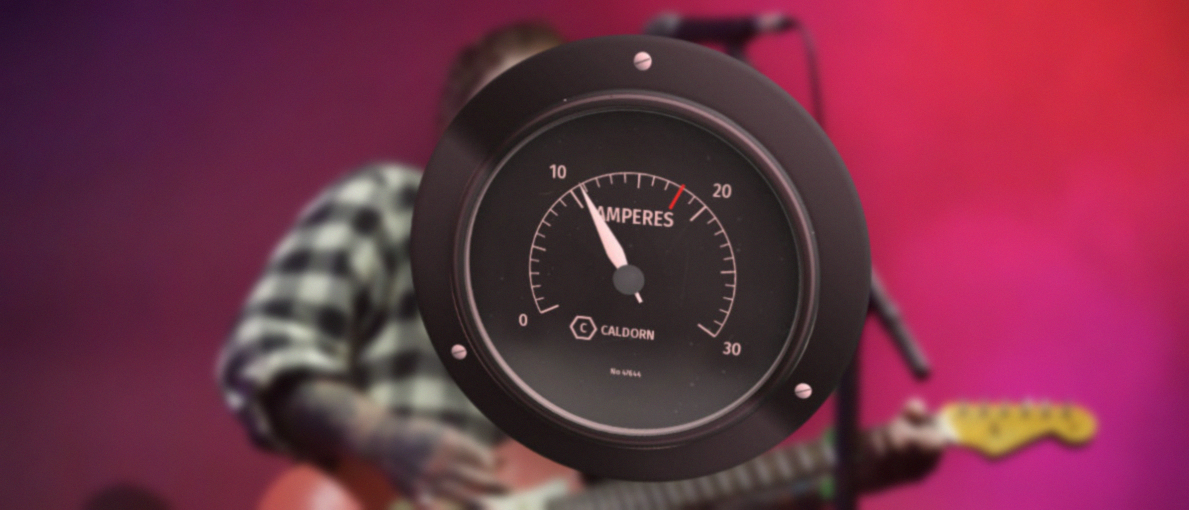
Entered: 11 A
